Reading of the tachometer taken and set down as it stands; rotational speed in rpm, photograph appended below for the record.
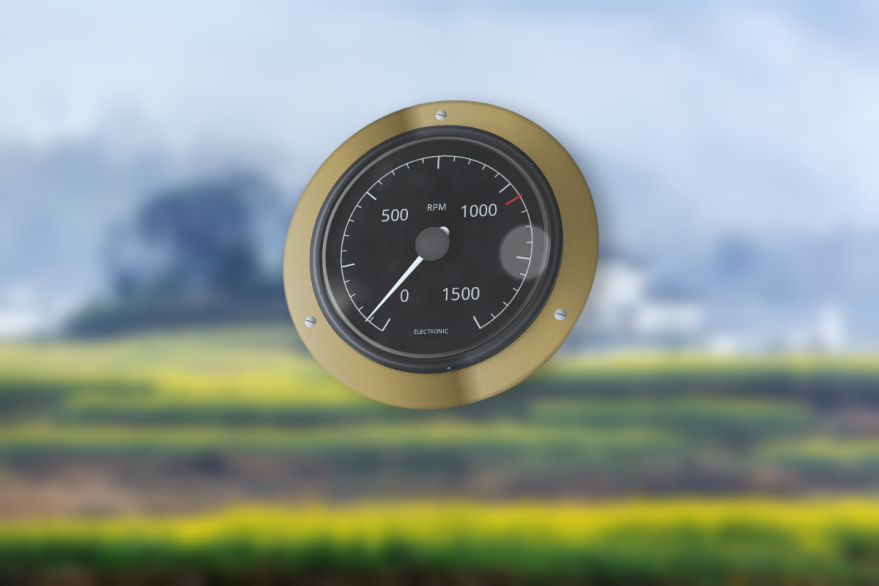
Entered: 50 rpm
